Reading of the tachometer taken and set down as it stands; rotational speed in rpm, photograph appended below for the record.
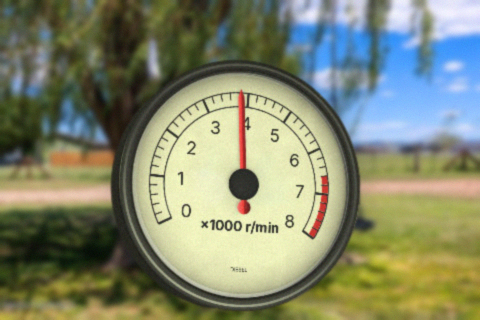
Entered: 3800 rpm
